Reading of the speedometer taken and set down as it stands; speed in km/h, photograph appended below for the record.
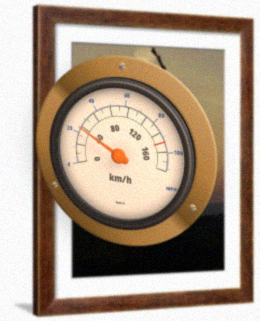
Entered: 40 km/h
